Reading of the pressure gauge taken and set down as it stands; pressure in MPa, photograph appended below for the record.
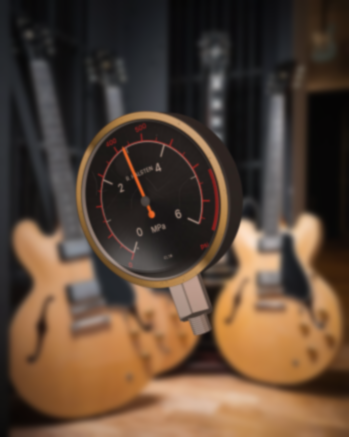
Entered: 3 MPa
